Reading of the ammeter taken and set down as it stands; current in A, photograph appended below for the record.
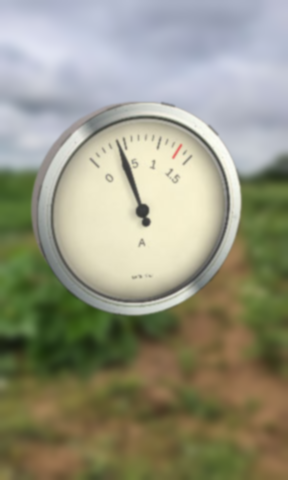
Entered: 0.4 A
